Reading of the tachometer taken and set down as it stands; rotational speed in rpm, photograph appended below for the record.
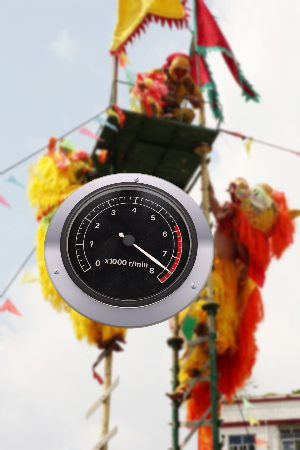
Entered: 7600 rpm
